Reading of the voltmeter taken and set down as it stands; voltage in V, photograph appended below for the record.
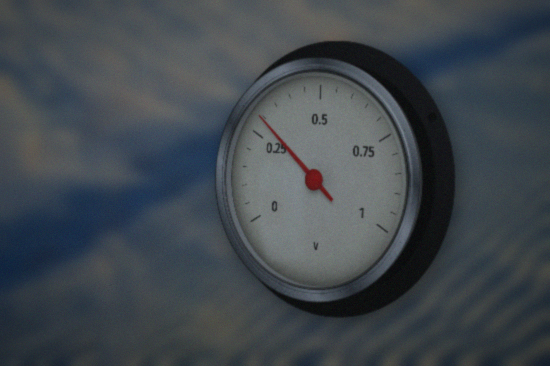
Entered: 0.3 V
